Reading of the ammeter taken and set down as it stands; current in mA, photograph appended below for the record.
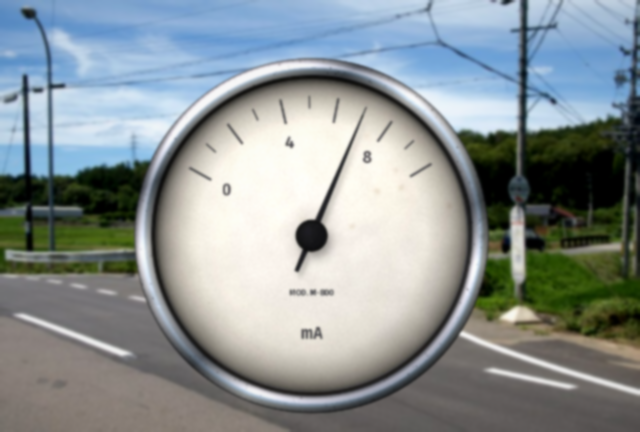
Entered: 7 mA
